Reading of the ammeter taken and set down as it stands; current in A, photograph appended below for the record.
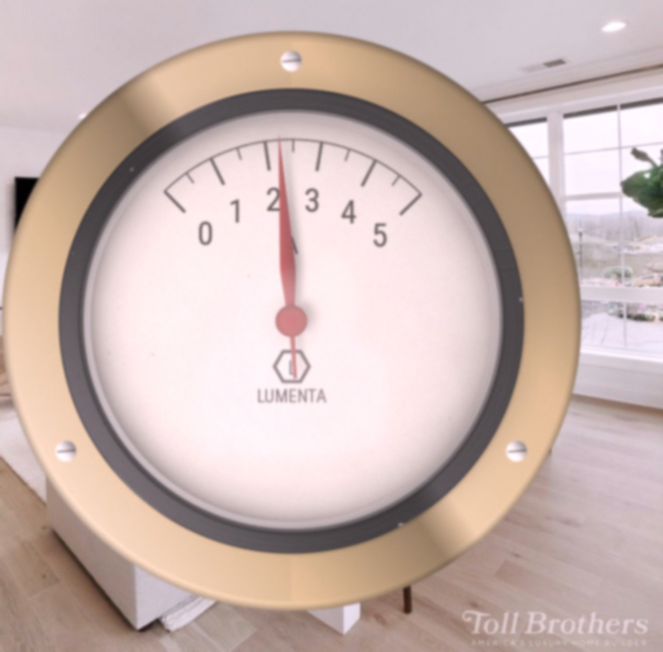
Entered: 2.25 A
